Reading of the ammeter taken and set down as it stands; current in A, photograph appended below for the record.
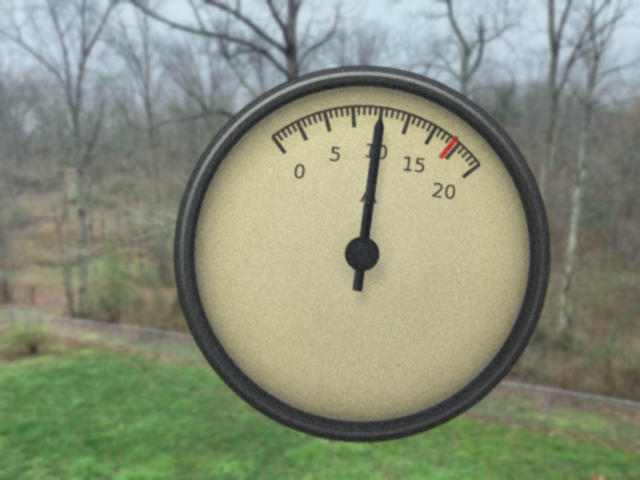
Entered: 10 A
